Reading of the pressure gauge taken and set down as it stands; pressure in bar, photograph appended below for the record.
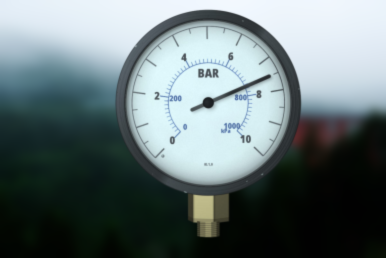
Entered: 7.5 bar
